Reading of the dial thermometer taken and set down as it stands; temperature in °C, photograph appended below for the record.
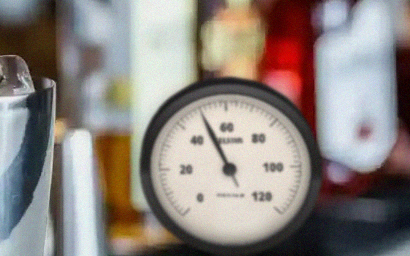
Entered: 50 °C
